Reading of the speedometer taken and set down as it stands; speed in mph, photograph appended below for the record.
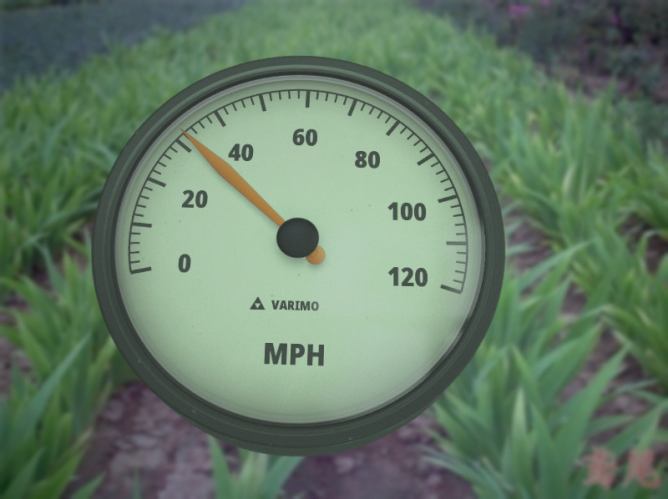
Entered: 32 mph
